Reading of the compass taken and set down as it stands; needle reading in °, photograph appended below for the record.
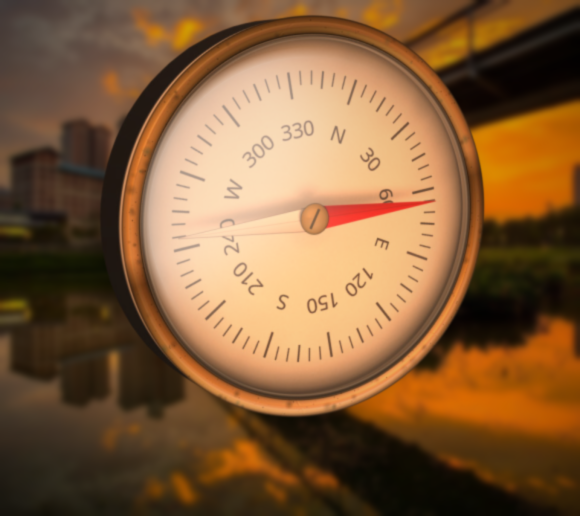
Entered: 65 °
